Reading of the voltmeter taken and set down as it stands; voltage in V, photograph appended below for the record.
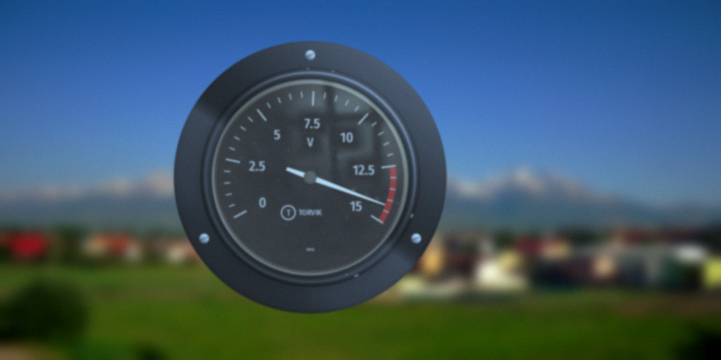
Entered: 14.25 V
